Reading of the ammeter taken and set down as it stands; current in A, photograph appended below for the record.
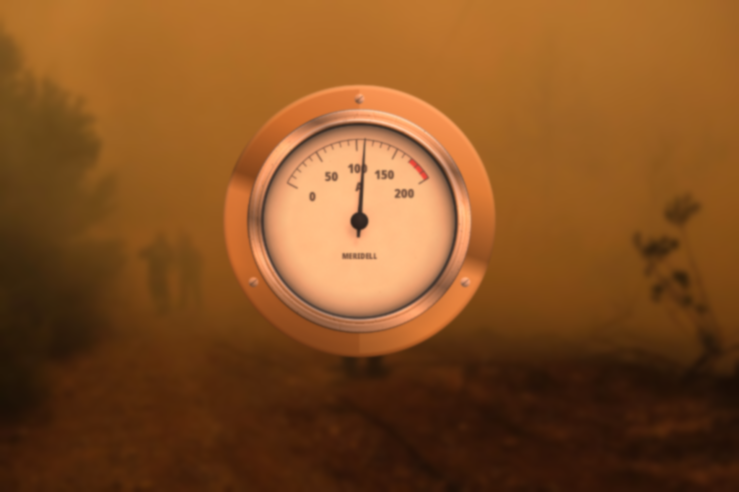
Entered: 110 A
